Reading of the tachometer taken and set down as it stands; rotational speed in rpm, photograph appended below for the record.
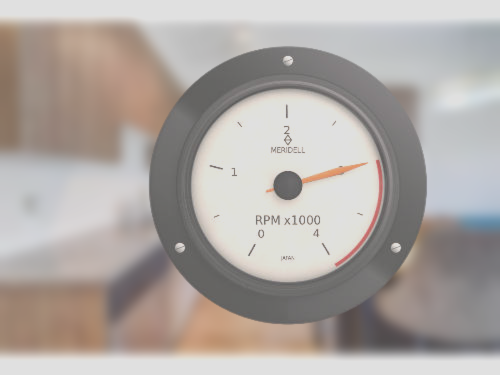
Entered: 3000 rpm
